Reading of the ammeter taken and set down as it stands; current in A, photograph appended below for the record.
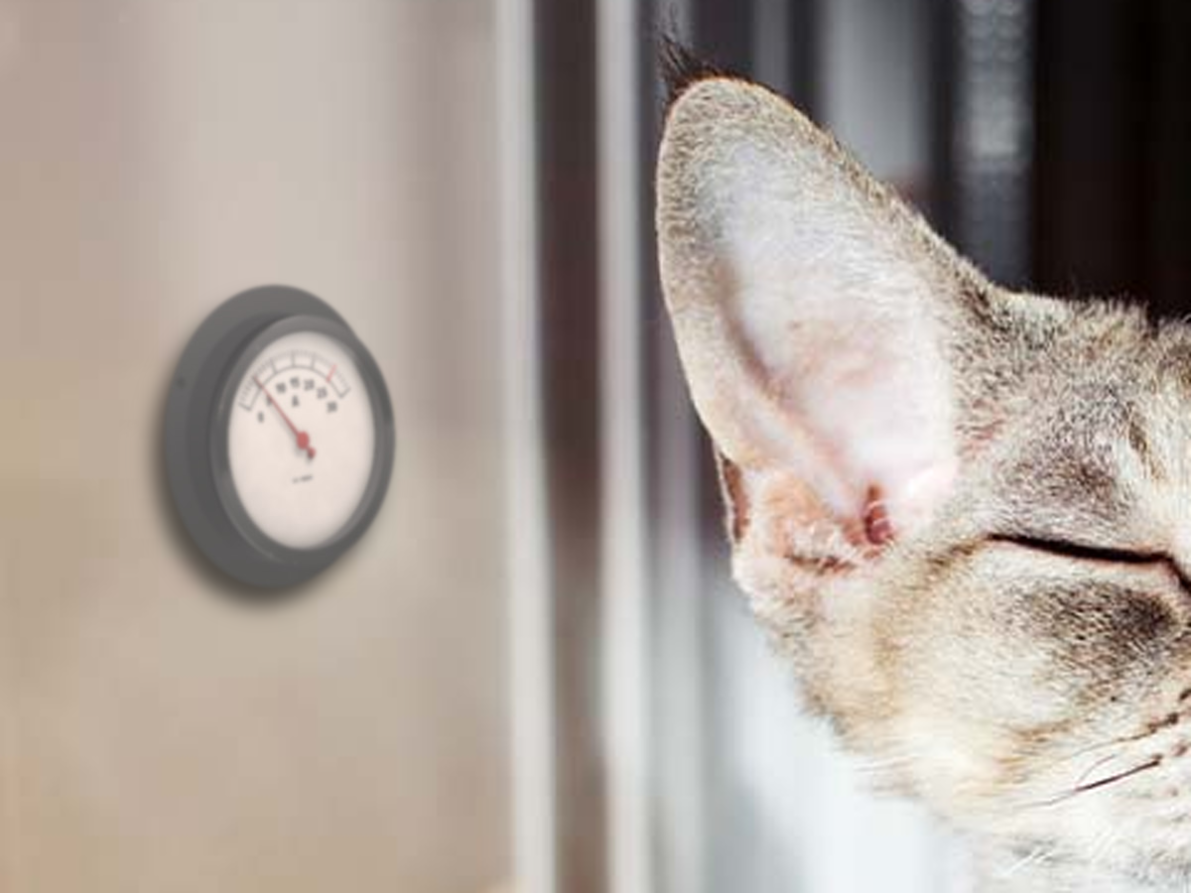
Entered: 5 A
